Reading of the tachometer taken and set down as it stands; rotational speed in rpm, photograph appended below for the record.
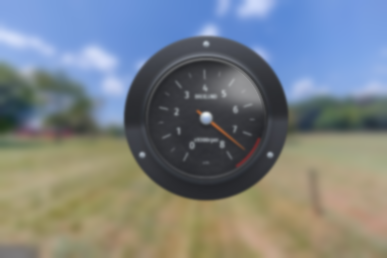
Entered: 7500 rpm
